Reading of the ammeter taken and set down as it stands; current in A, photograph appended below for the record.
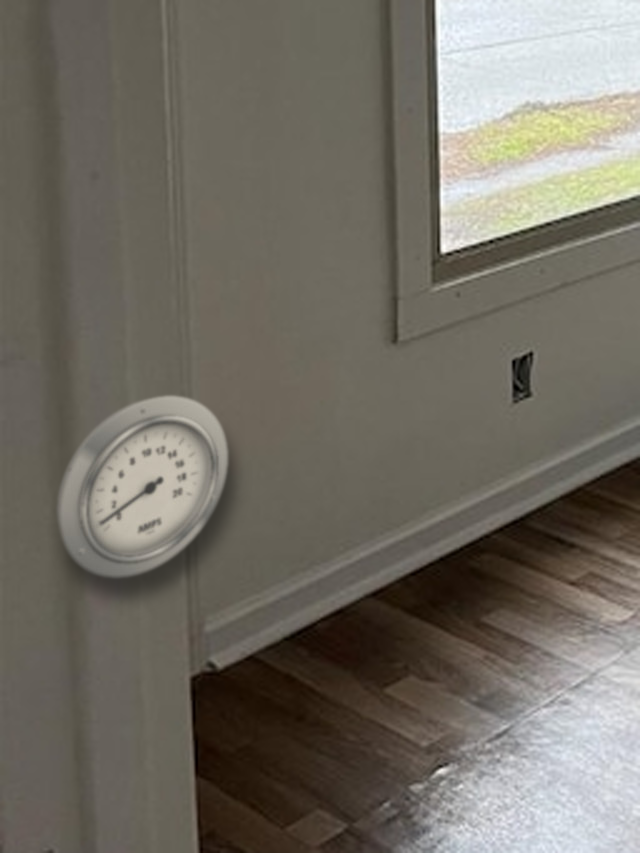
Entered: 1 A
